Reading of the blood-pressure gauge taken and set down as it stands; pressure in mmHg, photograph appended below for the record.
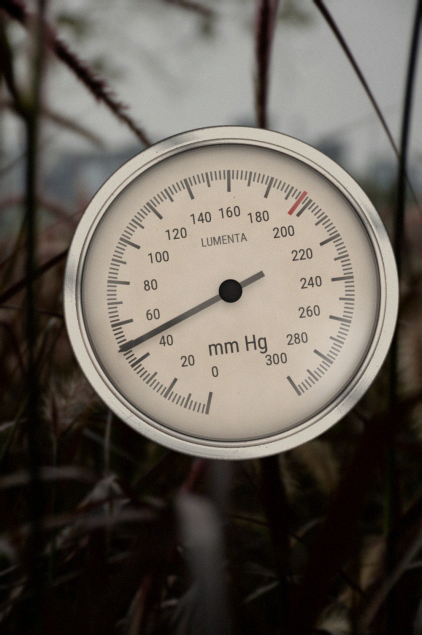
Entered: 48 mmHg
